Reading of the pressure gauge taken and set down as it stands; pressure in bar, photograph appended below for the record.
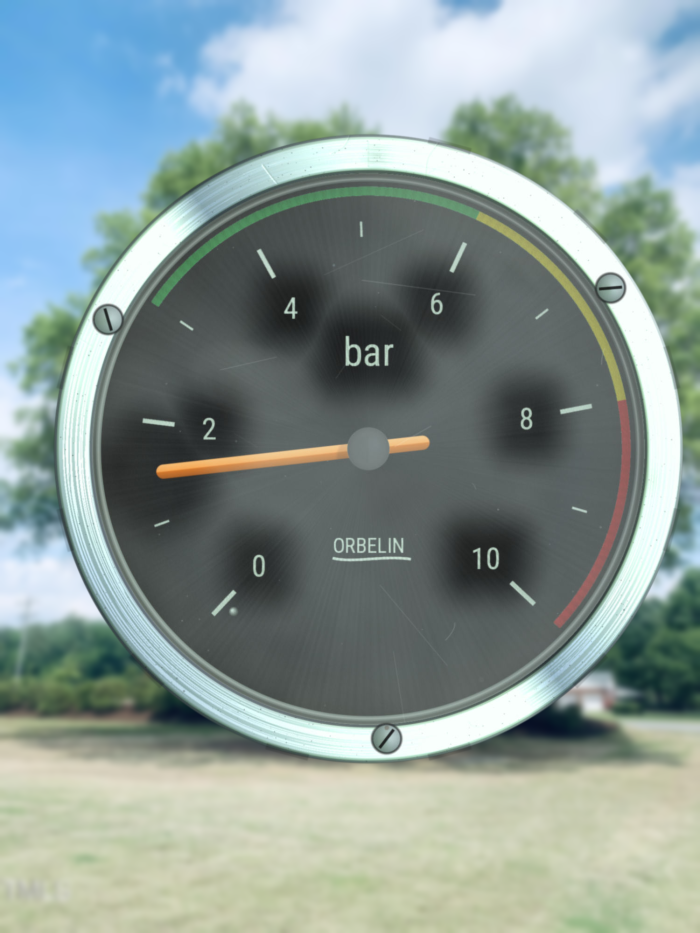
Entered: 1.5 bar
